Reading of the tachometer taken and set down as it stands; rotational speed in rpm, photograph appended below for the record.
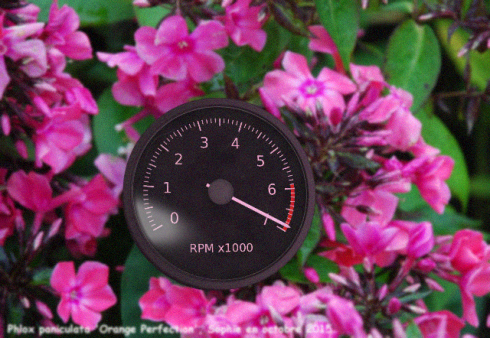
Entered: 6900 rpm
